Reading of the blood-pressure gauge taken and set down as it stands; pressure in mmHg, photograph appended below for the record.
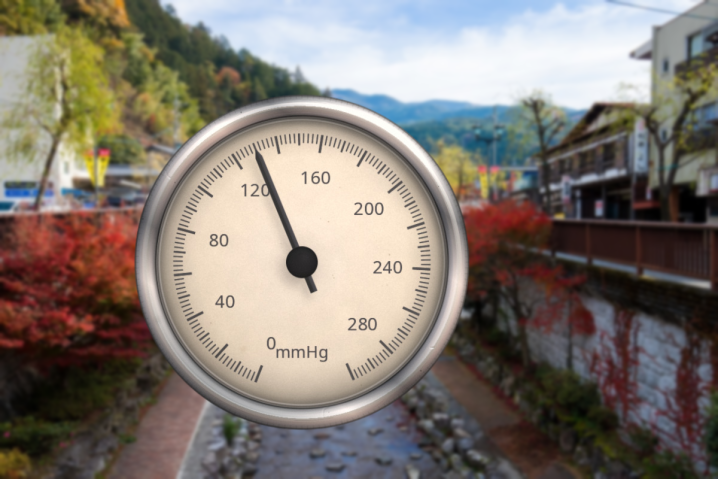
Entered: 130 mmHg
